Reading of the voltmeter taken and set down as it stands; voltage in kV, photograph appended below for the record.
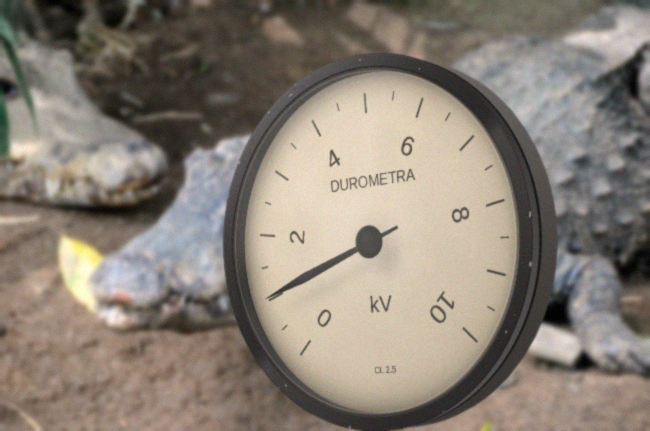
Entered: 1 kV
